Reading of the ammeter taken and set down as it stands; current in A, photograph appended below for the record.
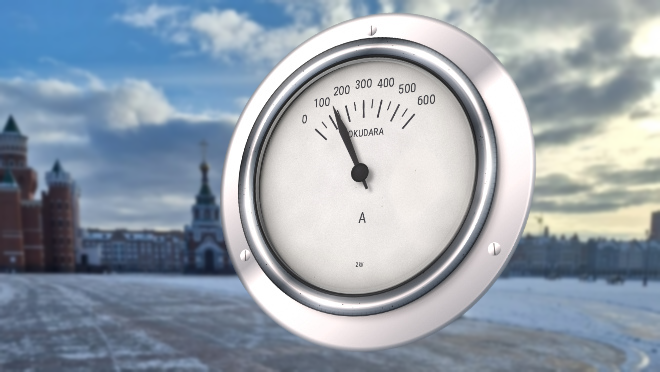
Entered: 150 A
